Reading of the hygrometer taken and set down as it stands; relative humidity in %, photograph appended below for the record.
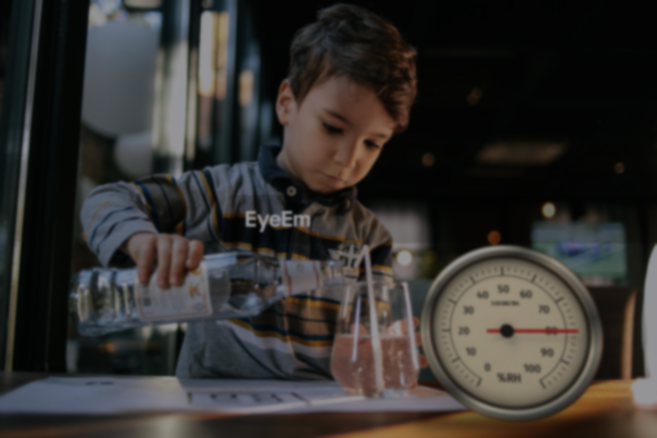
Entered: 80 %
